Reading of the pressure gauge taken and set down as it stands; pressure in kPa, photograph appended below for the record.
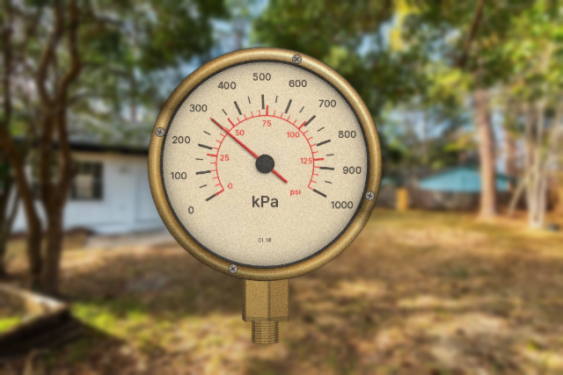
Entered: 300 kPa
